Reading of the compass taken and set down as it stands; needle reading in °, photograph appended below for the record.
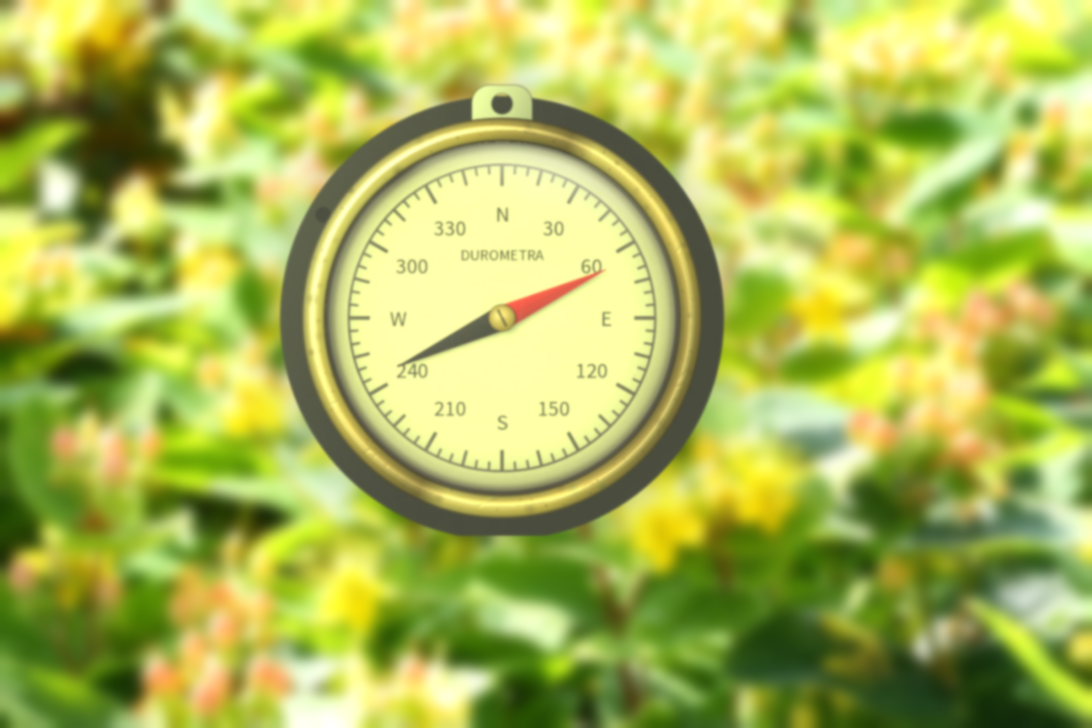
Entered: 65 °
